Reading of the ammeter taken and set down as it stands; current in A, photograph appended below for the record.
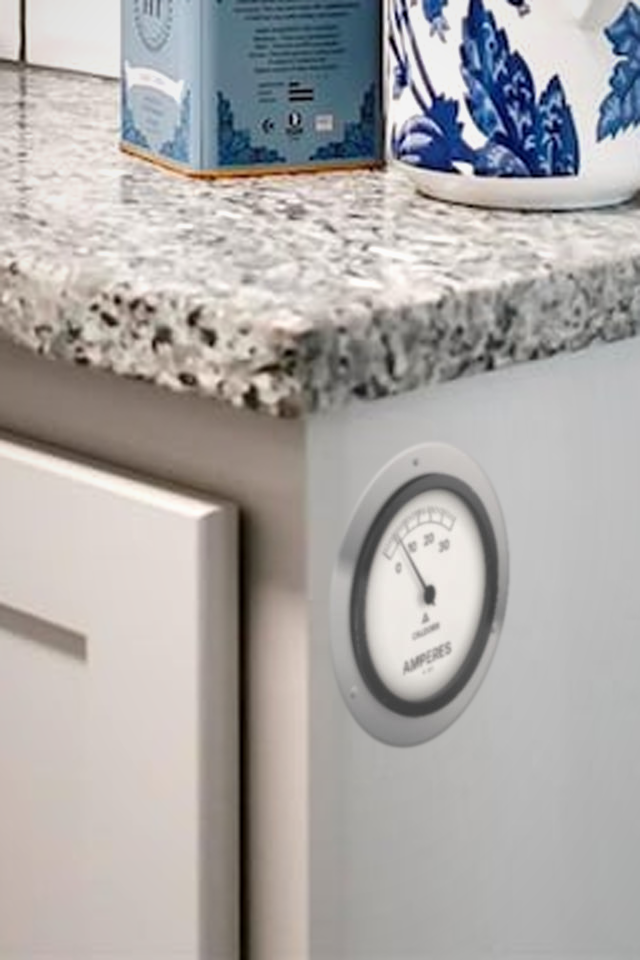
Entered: 5 A
